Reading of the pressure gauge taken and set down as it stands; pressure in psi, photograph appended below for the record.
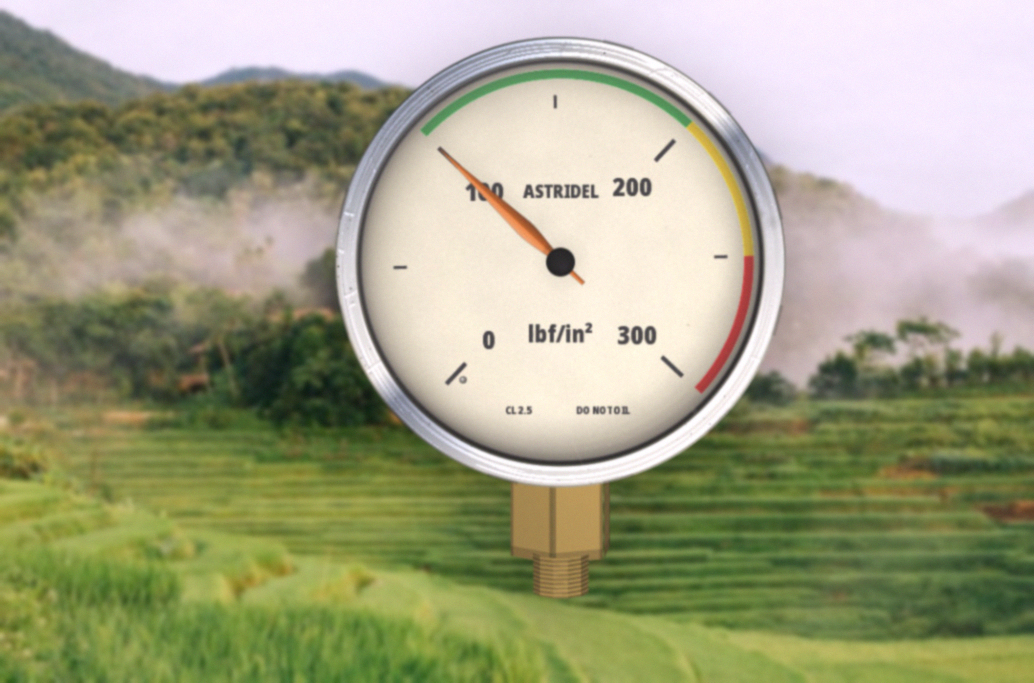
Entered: 100 psi
